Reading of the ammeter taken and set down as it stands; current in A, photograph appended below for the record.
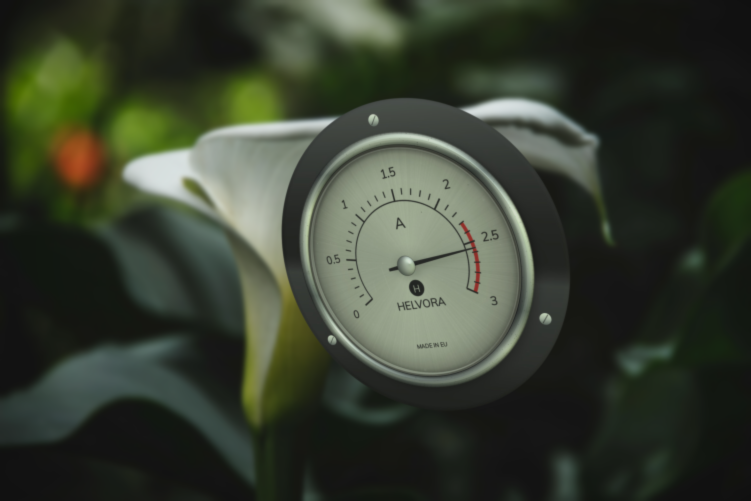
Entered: 2.55 A
